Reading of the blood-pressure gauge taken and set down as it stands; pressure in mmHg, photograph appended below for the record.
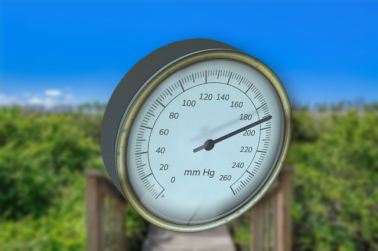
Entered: 190 mmHg
